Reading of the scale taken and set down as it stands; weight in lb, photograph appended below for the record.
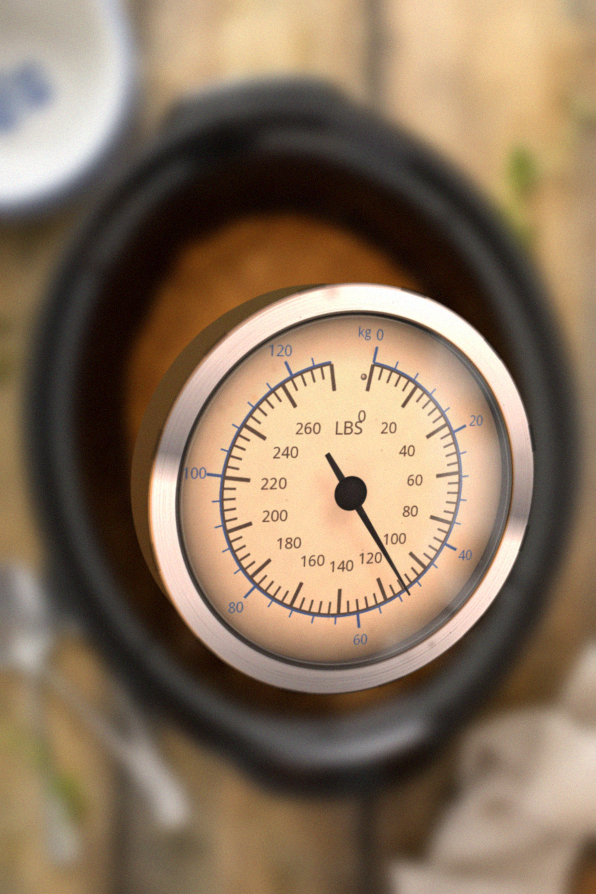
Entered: 112 lb
